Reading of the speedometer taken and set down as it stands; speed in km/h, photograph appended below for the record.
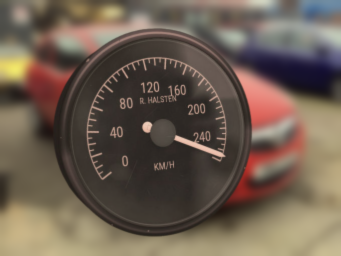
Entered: 255 km/h
